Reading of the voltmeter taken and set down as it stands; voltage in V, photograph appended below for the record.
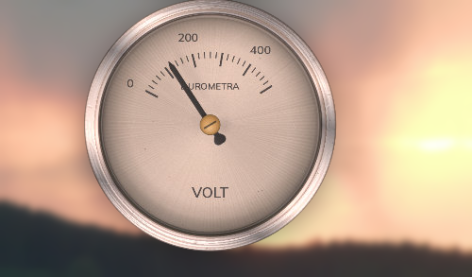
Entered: 120 V
